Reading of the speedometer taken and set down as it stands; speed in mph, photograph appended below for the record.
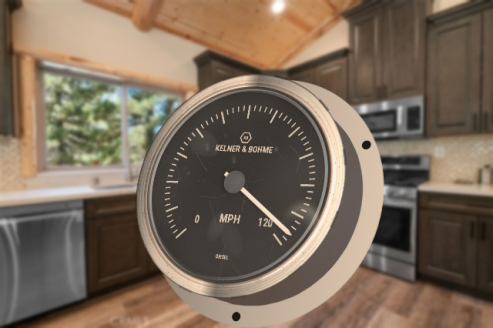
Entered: 116 mph
